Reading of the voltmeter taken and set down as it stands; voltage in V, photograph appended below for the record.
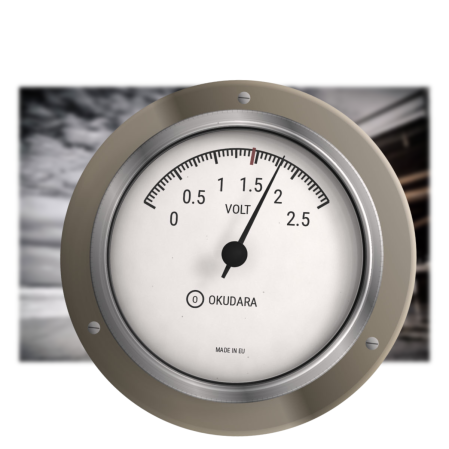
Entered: 1.8 V
